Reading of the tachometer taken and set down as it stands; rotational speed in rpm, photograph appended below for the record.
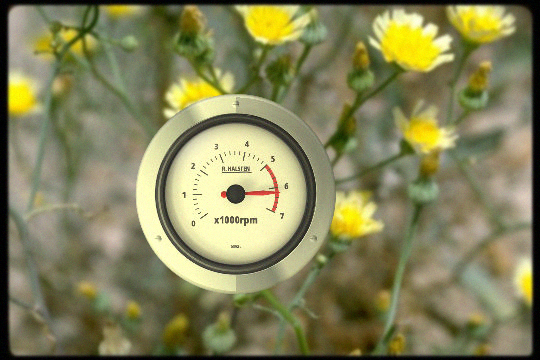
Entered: 6200 rpm
